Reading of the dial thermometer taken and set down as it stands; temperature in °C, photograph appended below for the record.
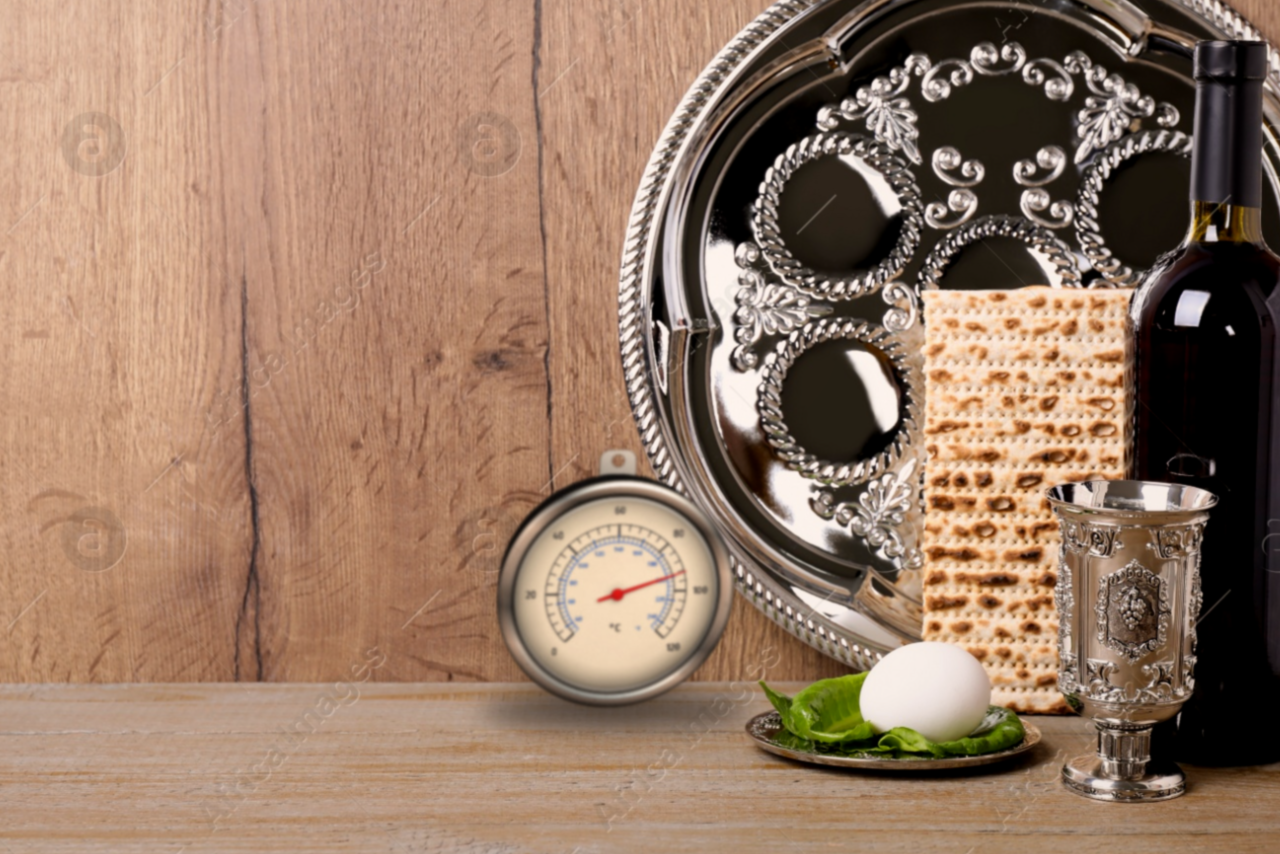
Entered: 92 °C
